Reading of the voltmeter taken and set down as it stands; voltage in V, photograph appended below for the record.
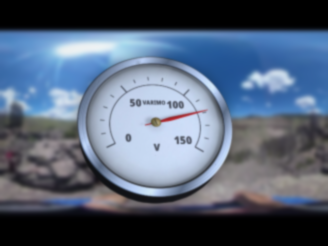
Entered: 120 V
